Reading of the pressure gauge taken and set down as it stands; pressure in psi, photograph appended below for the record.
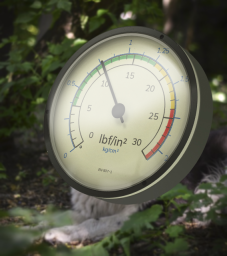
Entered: 11 psi
